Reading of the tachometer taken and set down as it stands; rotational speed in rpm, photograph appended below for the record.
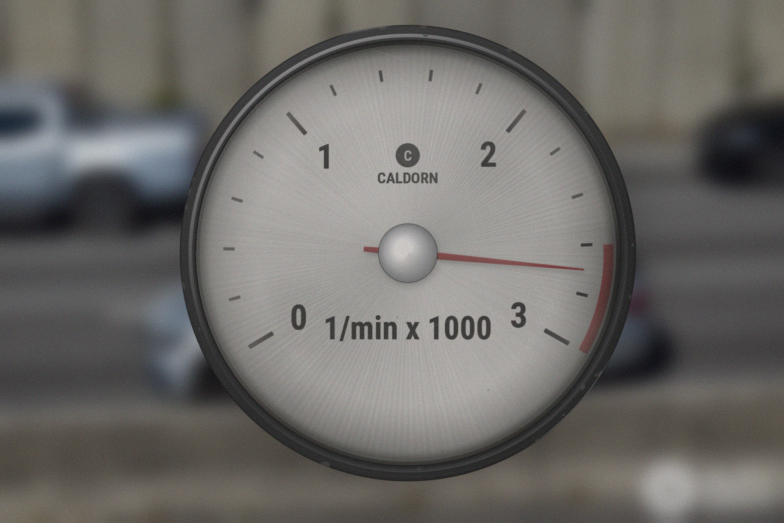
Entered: 2700 rpm
